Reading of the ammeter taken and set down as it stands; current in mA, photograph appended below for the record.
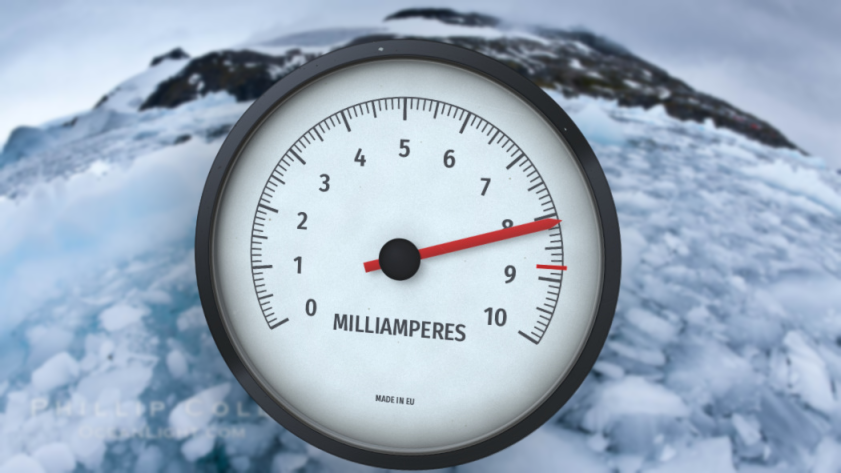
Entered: 8.1 mA
